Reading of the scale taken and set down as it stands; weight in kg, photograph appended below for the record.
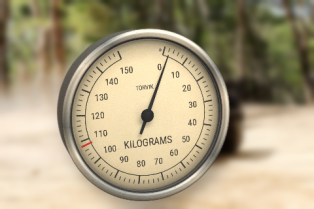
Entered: 2 kg
